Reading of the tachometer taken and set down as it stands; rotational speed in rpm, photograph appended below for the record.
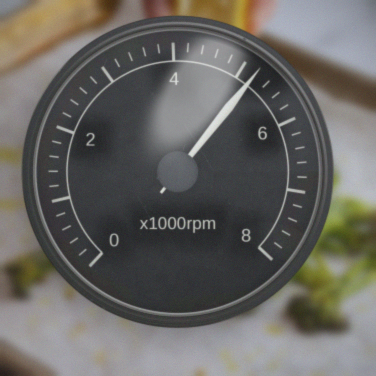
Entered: 5200 rpm
